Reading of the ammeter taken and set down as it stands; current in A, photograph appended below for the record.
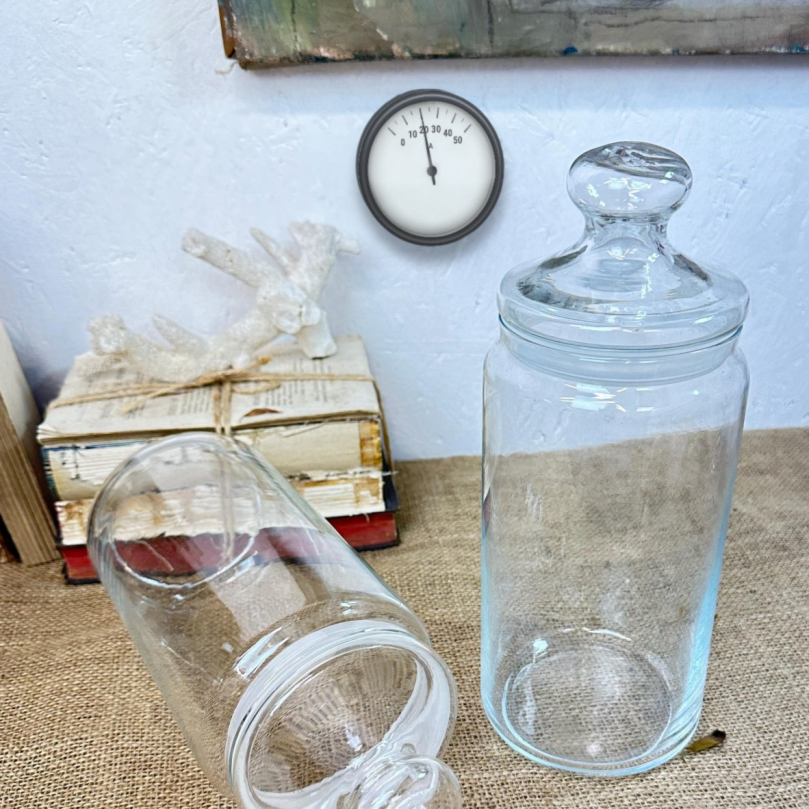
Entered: 20 A
